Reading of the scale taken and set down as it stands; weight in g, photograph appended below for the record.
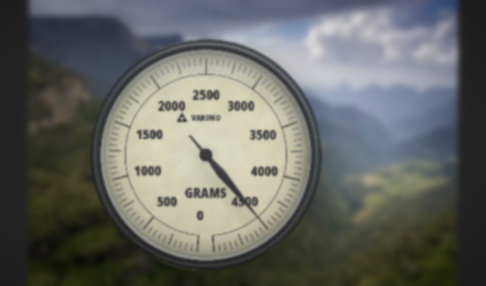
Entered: 4500 g
